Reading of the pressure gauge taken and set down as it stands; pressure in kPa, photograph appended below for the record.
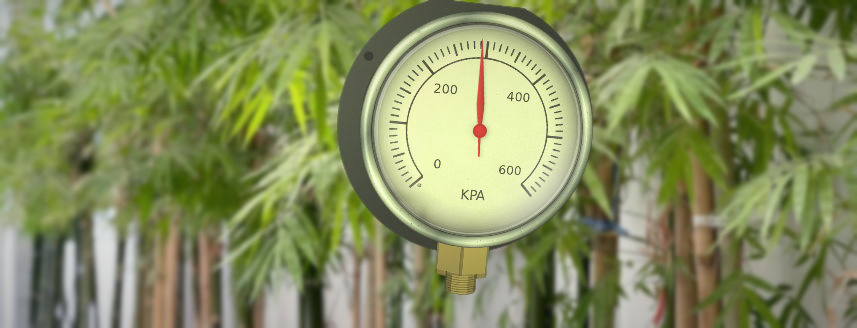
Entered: 290 kPa
